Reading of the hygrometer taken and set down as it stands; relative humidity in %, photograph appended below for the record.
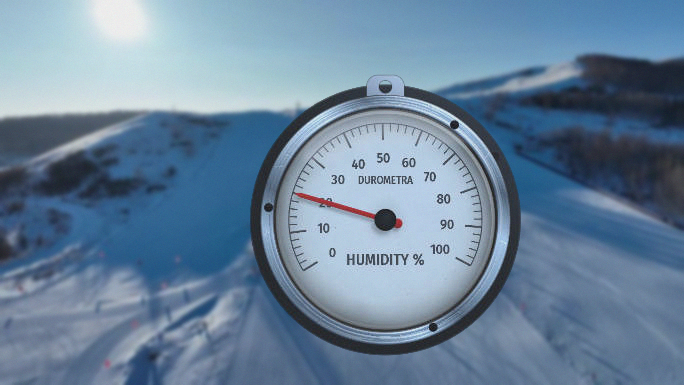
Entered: 20 %
